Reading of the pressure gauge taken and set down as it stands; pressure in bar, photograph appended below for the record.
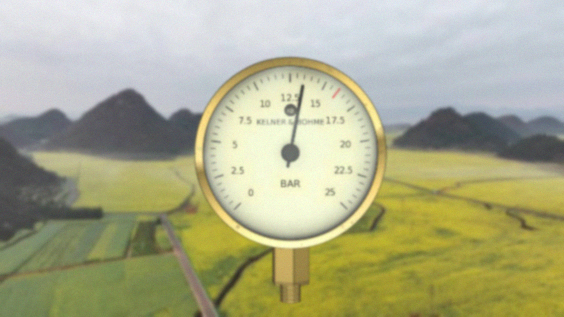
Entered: 13.5 bar
